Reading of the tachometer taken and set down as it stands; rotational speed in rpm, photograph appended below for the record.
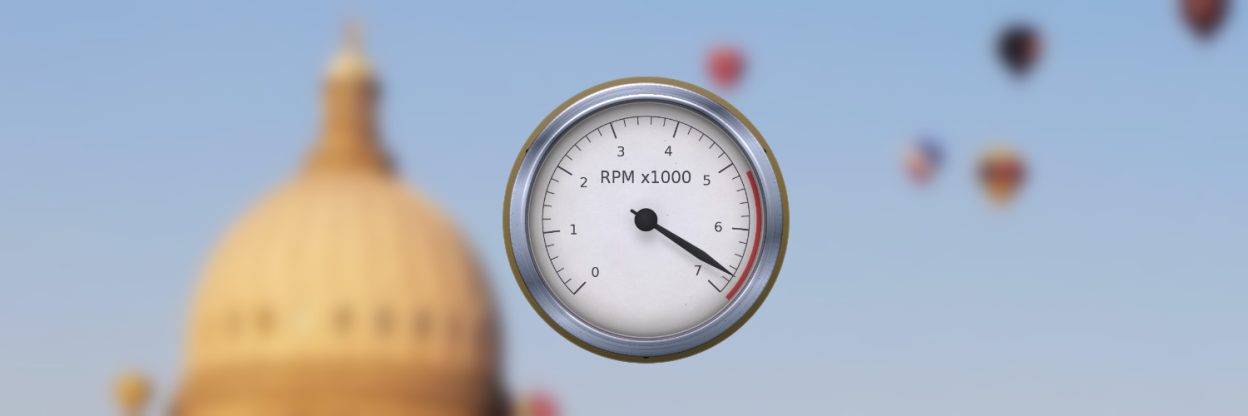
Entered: 6700 rpm
